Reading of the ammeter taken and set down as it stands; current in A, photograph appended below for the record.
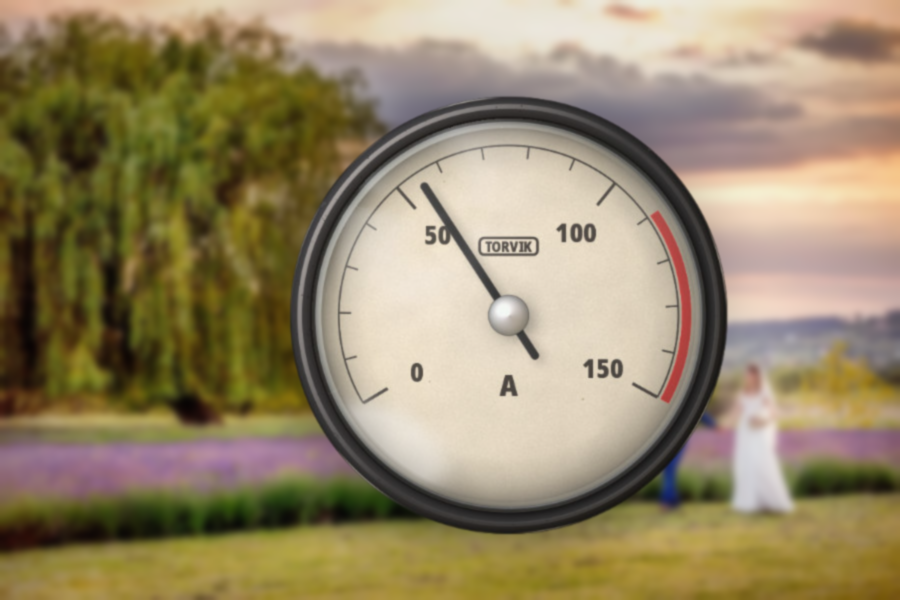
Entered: 55 A
